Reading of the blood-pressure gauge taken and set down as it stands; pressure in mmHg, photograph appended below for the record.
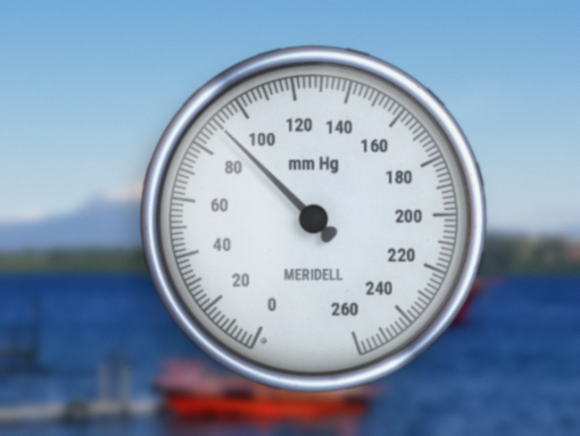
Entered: 90 mmHg
